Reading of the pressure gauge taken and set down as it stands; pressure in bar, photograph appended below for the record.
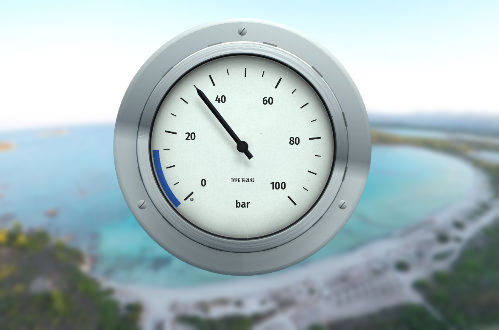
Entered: 35 bar
